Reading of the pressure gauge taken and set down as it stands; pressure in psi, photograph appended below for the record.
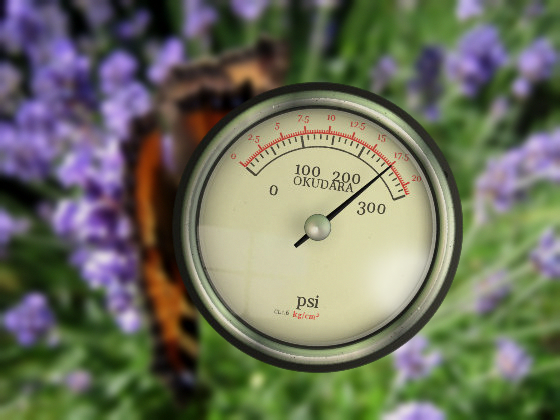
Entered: 250 psi
